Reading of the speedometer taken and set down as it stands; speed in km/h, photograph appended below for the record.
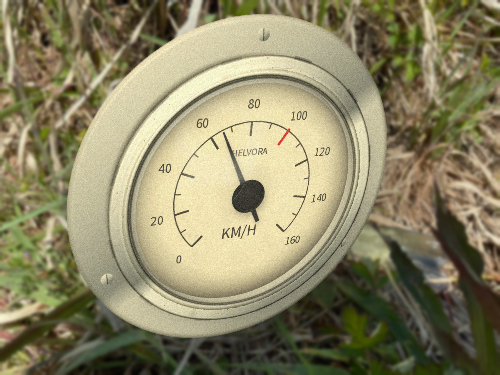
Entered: 65 km/h
